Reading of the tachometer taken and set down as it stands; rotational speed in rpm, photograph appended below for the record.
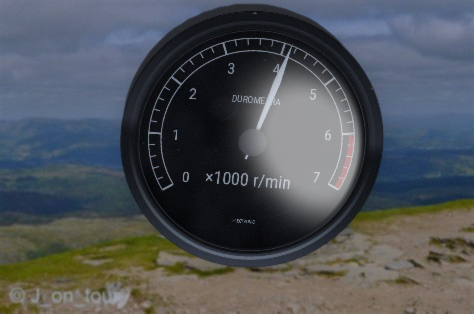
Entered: 4100 rpm
